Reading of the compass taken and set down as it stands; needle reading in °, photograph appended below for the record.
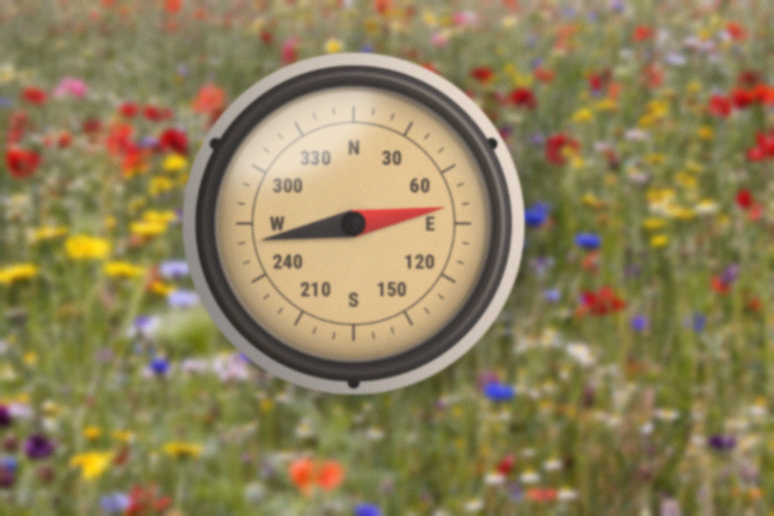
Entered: 80 °
